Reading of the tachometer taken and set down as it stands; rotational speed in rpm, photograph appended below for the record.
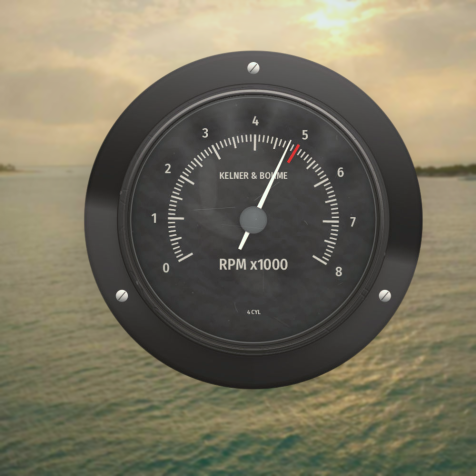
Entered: 4800 rpm
